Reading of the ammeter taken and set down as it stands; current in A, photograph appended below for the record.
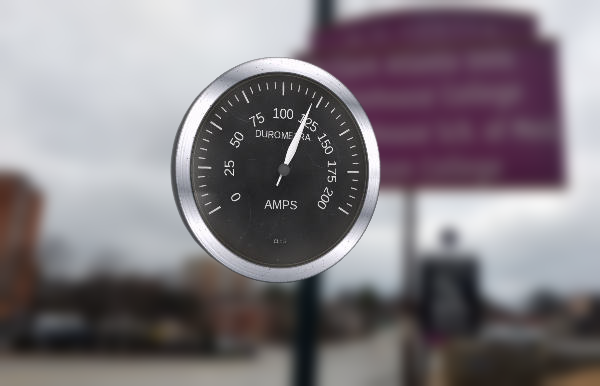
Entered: 120 A
